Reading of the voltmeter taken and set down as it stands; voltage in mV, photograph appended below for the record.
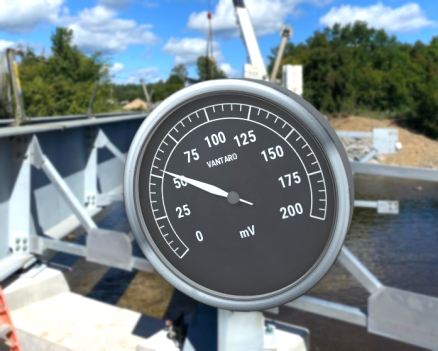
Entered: 55 mV
